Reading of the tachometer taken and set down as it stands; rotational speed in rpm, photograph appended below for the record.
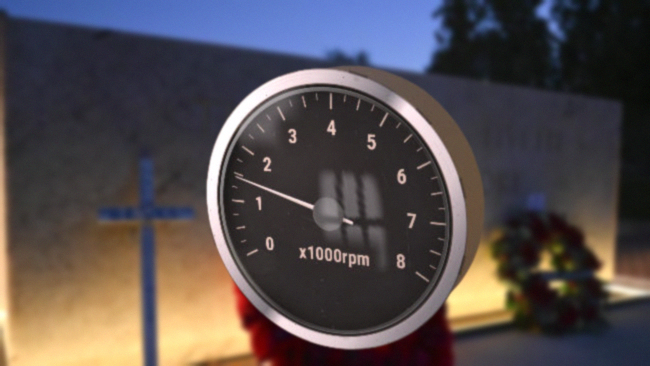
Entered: 1500 rpm
